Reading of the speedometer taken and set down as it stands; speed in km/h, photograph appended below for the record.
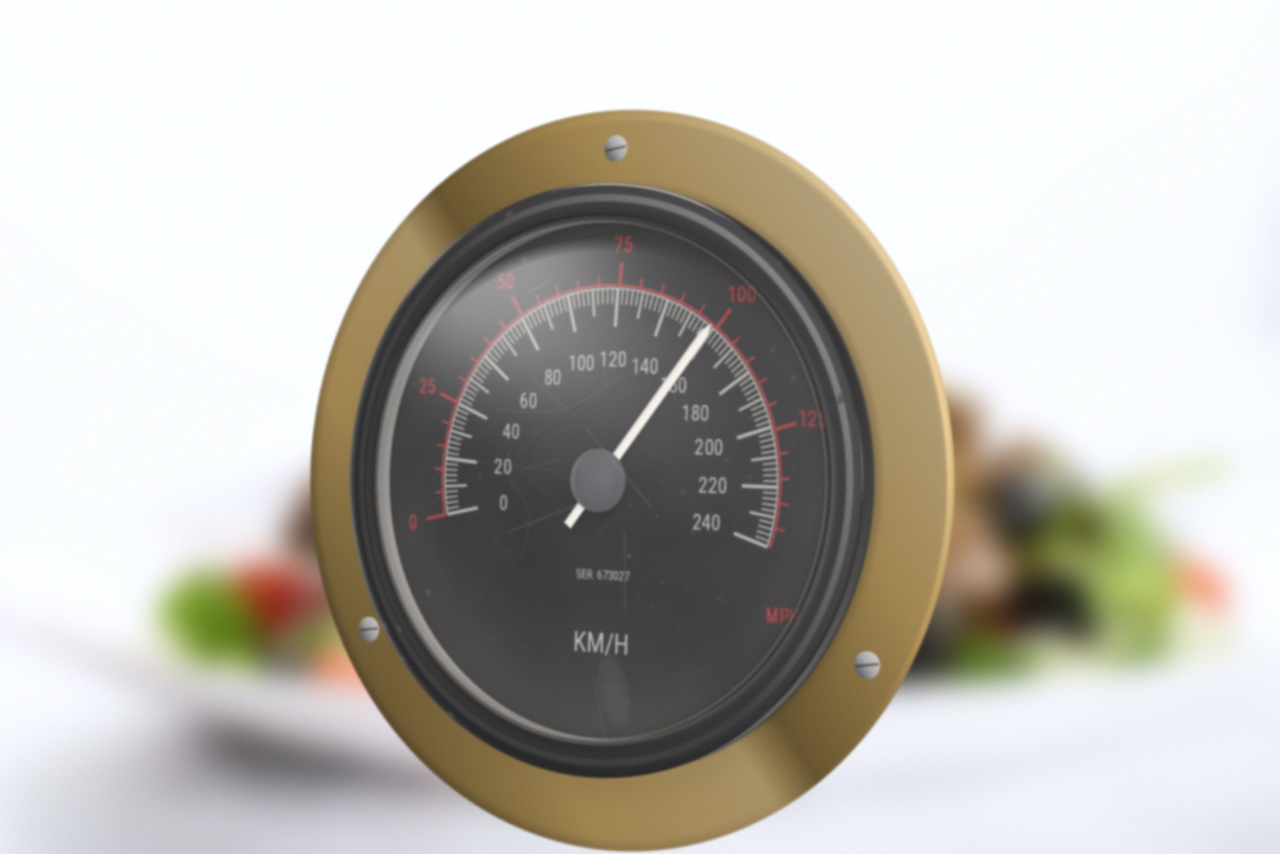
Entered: 160 km/h
